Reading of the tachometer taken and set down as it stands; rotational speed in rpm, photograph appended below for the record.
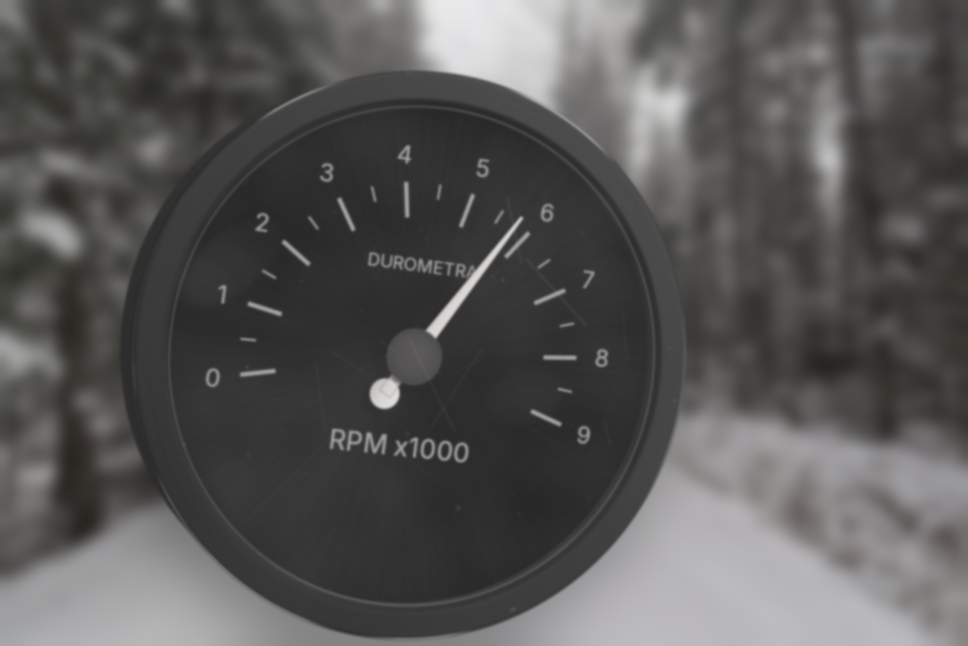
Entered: 5750 rpm
